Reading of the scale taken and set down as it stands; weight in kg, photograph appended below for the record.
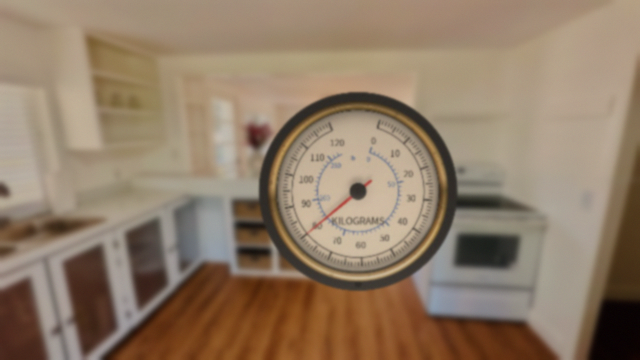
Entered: 80 kg
